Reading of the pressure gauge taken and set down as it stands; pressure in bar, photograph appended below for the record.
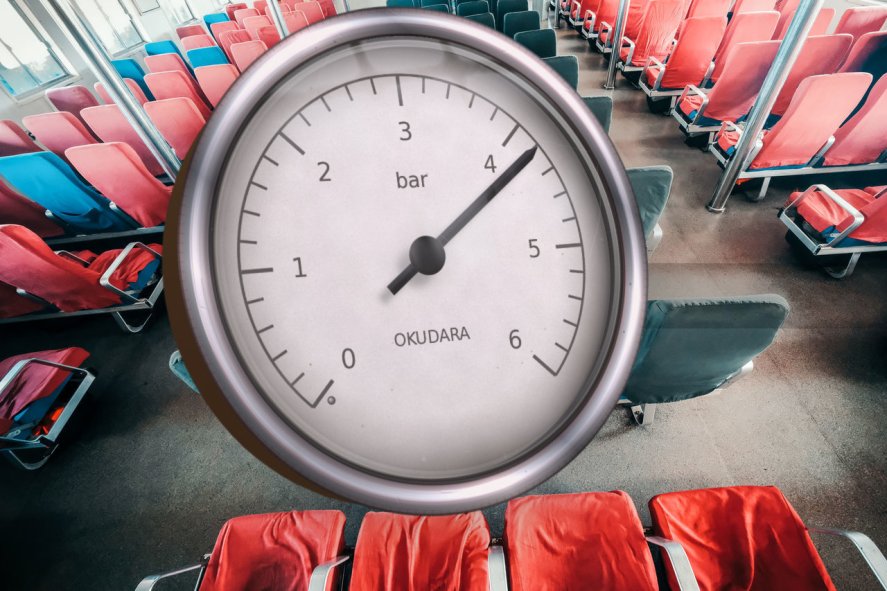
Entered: 4.2 bar
